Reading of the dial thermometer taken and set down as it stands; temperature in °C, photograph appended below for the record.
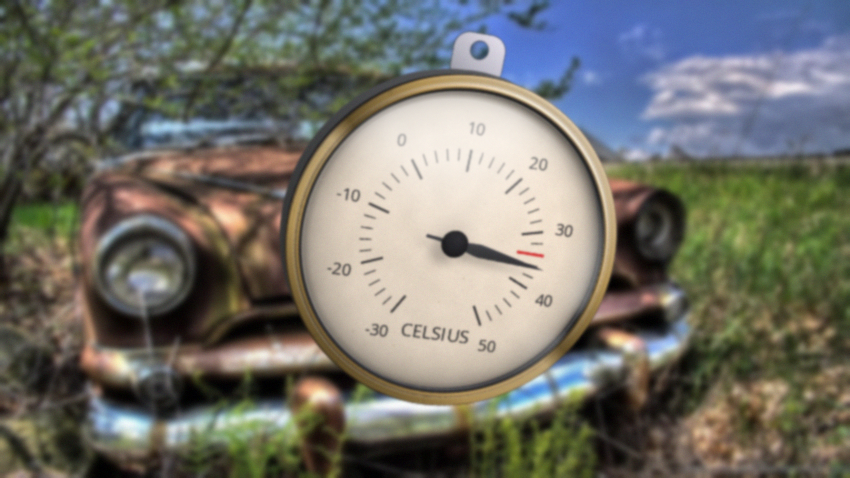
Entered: 36 °C
